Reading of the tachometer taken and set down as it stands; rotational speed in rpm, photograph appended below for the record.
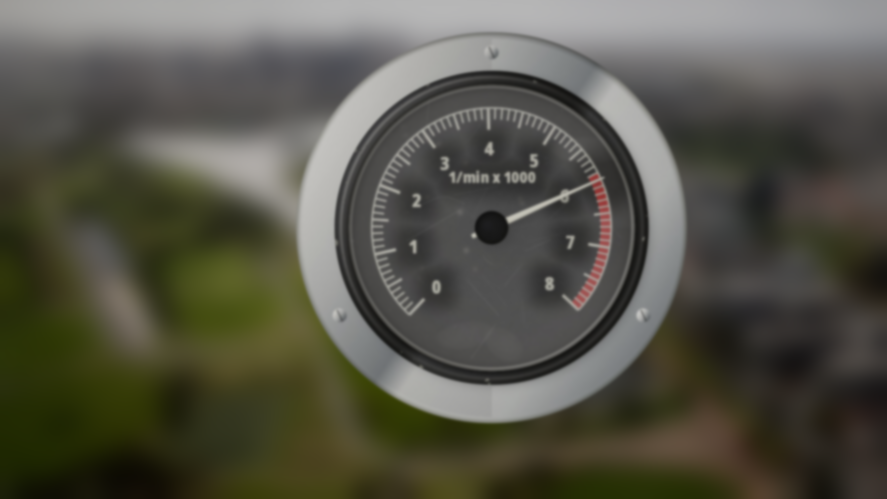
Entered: 6000 rpm
